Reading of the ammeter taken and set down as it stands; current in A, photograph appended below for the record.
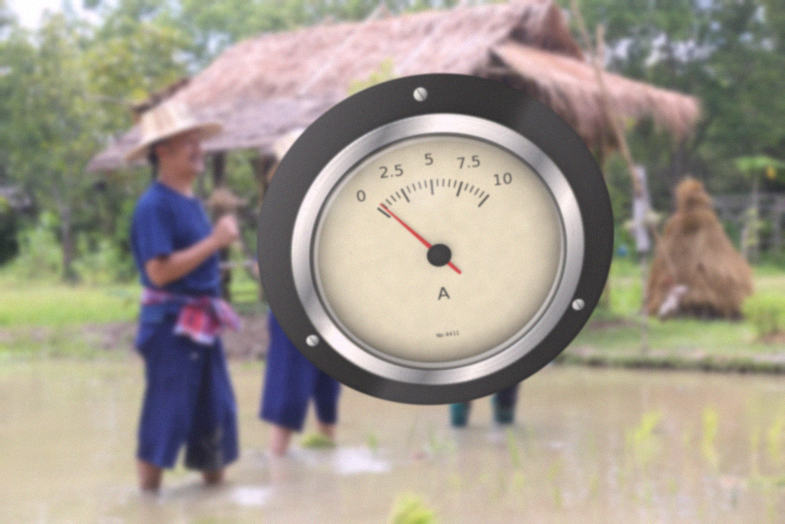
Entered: 0.5 A
